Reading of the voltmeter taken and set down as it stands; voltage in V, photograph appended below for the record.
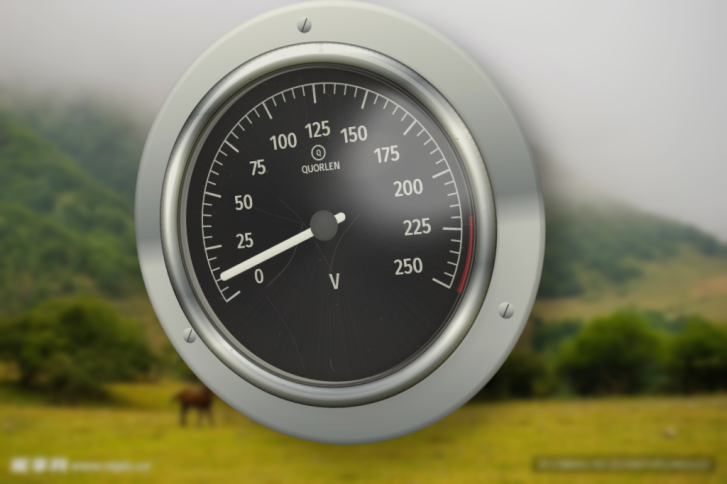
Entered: 10 V
